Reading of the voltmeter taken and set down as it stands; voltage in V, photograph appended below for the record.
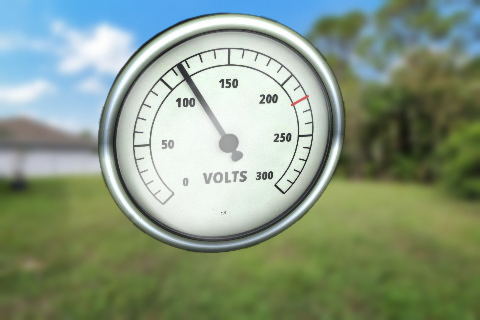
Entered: 115 V
